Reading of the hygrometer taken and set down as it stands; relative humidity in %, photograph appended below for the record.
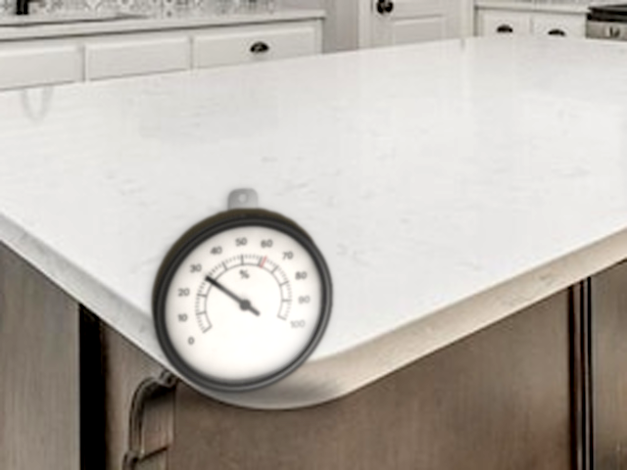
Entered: 30 %
